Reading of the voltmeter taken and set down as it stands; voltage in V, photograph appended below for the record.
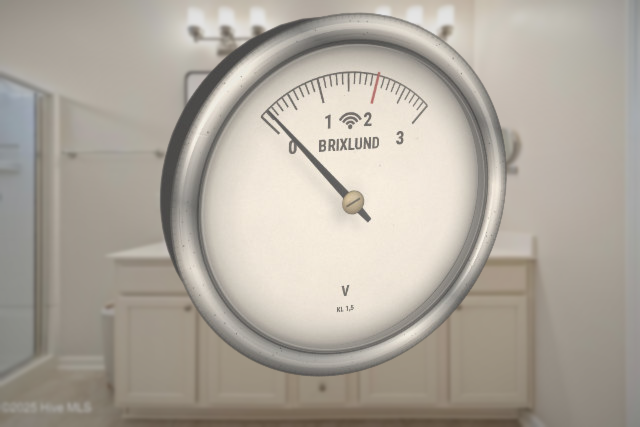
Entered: 0.1 V
